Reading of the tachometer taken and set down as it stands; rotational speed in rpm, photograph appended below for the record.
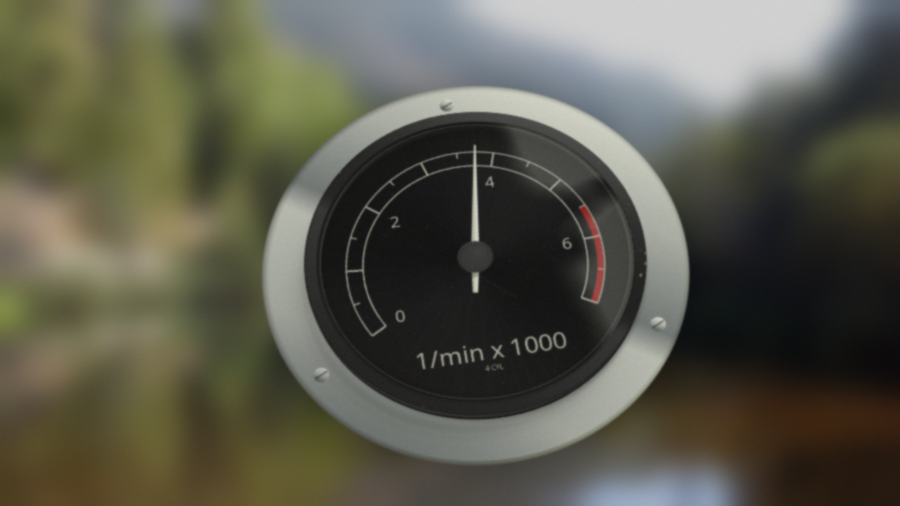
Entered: 3750 rpm
